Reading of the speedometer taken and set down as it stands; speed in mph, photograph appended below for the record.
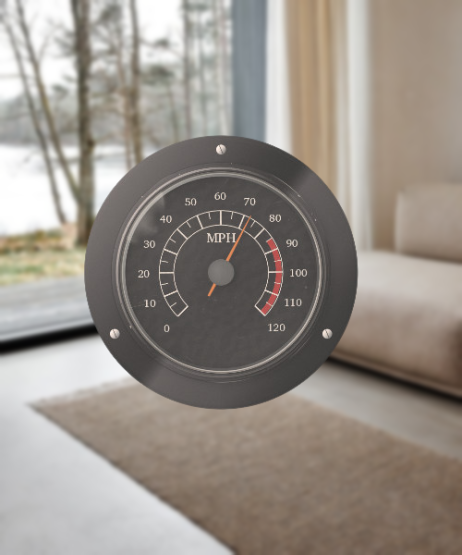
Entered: 72.5 mph
